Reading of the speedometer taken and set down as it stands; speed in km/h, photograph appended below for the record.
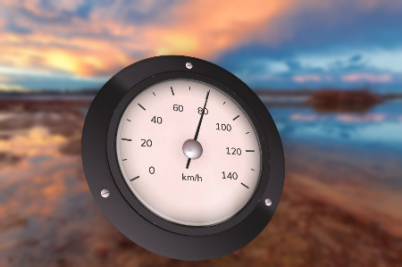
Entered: 80 km/h
